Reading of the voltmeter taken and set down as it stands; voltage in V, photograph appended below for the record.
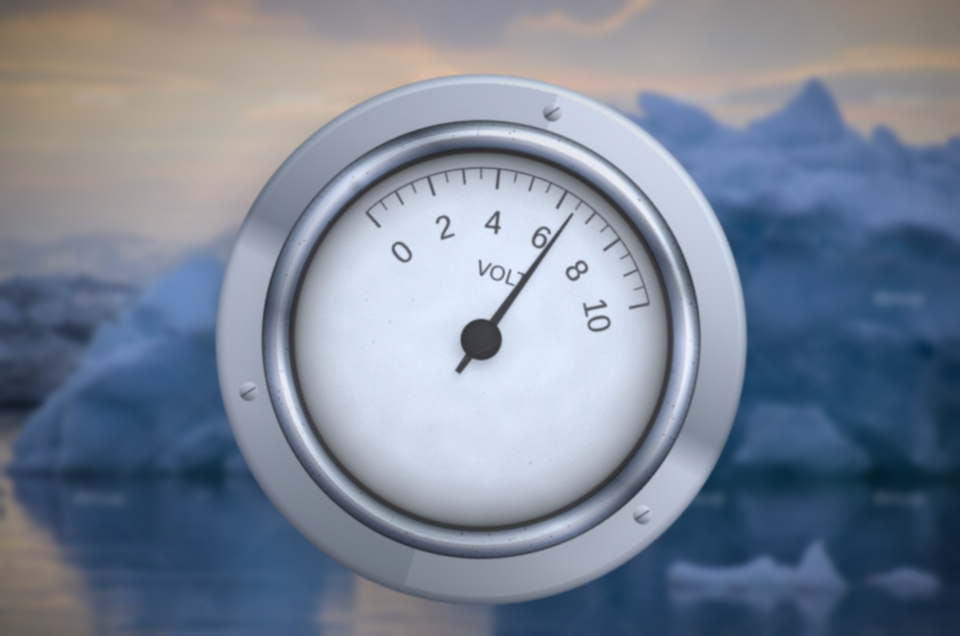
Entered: 6.5 V
